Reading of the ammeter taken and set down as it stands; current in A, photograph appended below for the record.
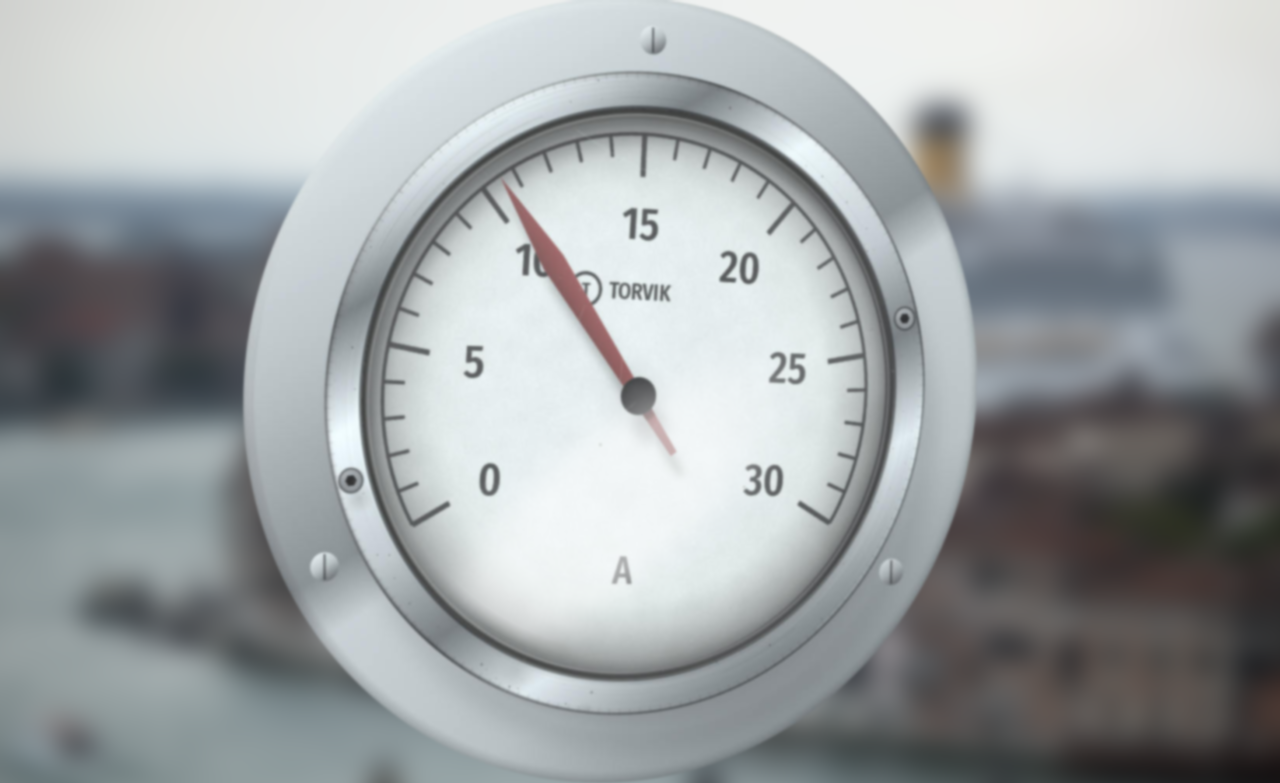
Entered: 10.5 A
